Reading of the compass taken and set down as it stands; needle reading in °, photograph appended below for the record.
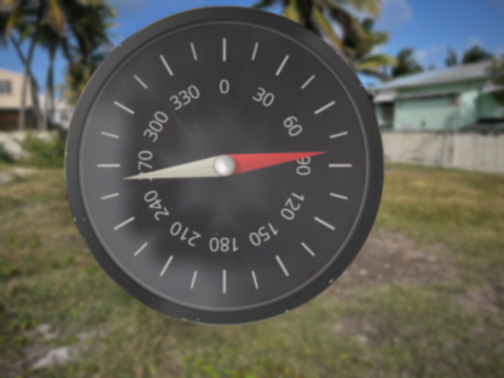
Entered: 82.5 °
